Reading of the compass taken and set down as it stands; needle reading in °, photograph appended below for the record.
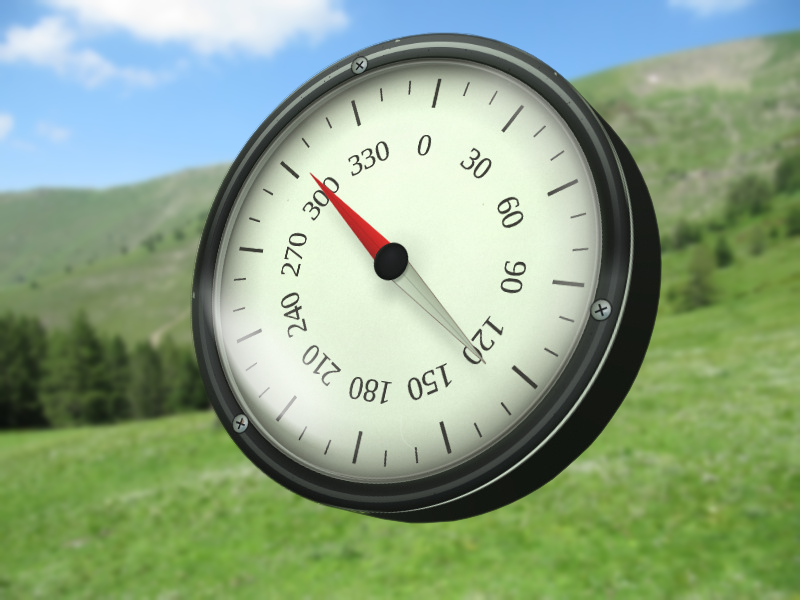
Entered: 305 °
